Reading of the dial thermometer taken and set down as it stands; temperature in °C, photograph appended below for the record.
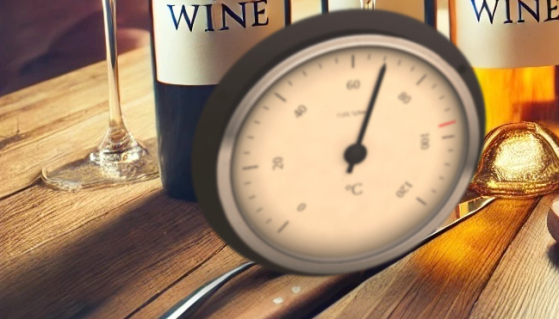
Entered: 68 °C
